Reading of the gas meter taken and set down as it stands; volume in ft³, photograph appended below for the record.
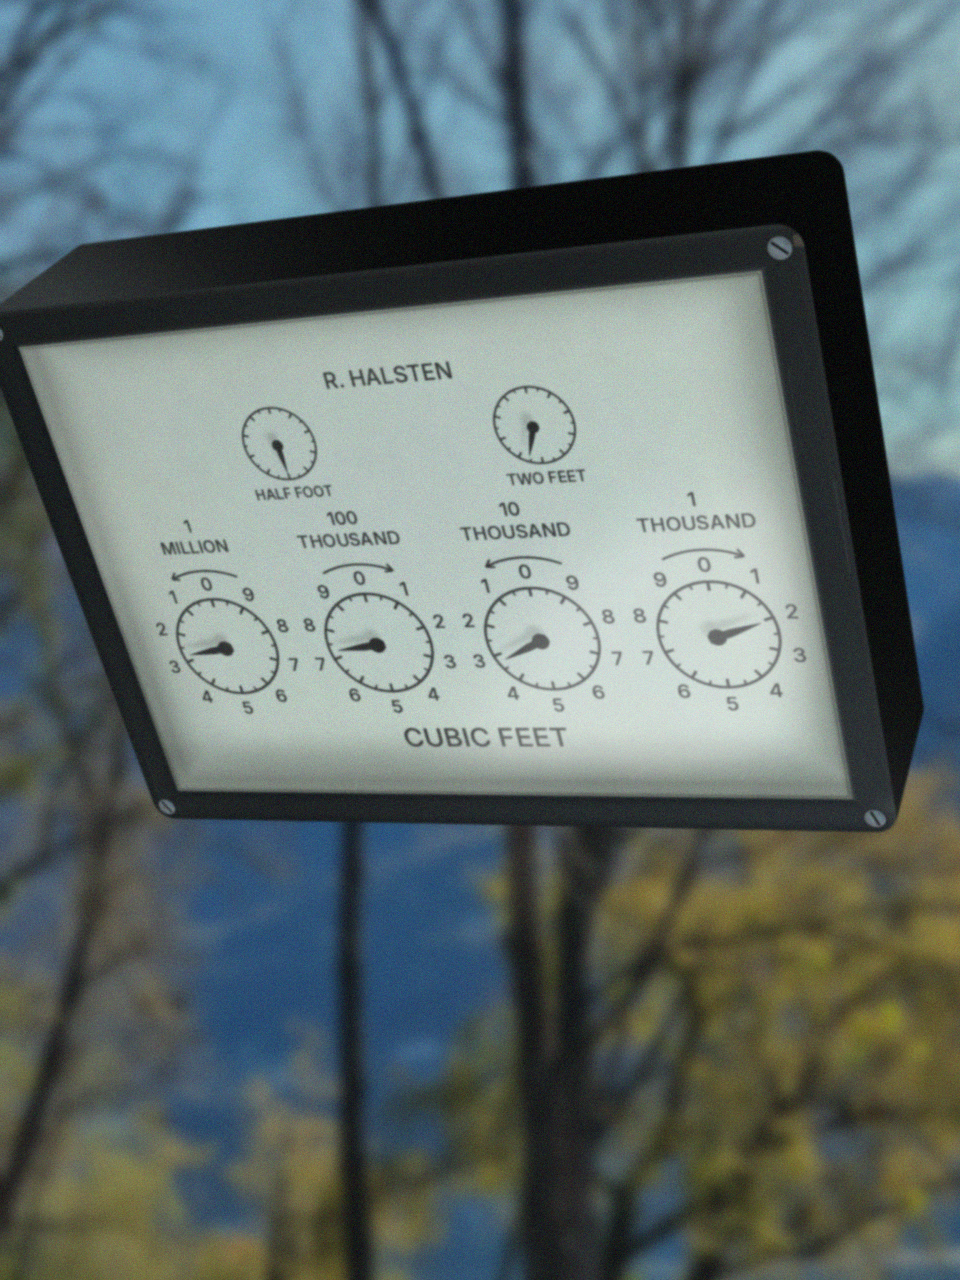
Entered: 273200 ft³
